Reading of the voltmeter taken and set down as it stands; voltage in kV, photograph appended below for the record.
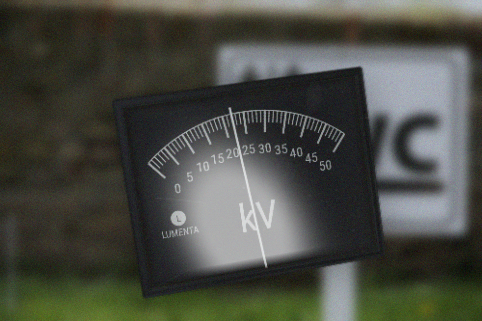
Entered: 22 kV
